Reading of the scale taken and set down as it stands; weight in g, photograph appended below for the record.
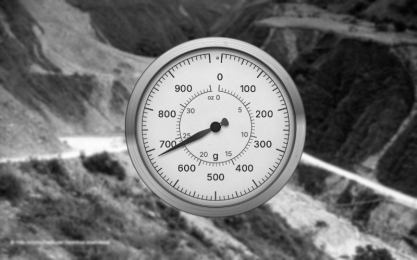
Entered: 680 g
